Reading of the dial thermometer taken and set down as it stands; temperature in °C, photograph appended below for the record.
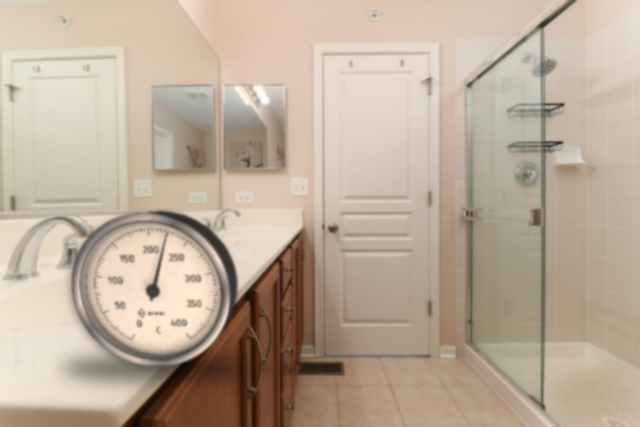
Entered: 225 °C
